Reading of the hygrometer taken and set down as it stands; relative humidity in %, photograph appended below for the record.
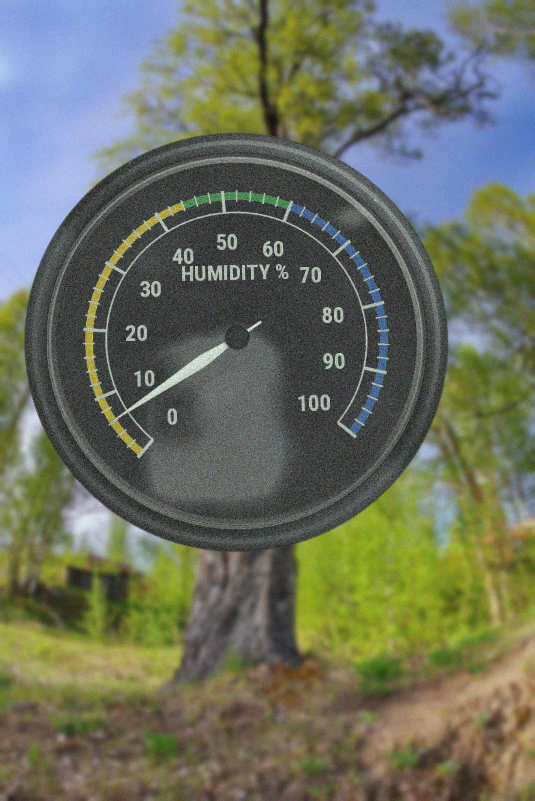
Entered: 6 %
